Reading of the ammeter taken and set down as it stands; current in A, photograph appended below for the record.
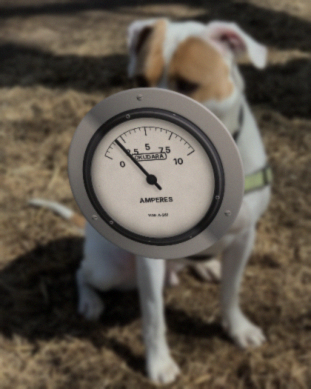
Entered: 2 A
